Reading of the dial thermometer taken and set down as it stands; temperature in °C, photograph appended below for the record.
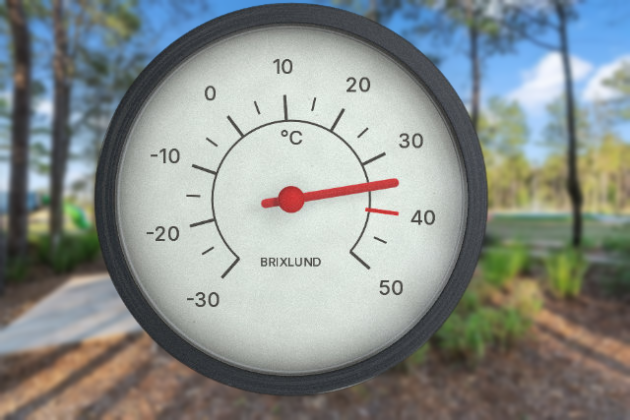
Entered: 35 °C
